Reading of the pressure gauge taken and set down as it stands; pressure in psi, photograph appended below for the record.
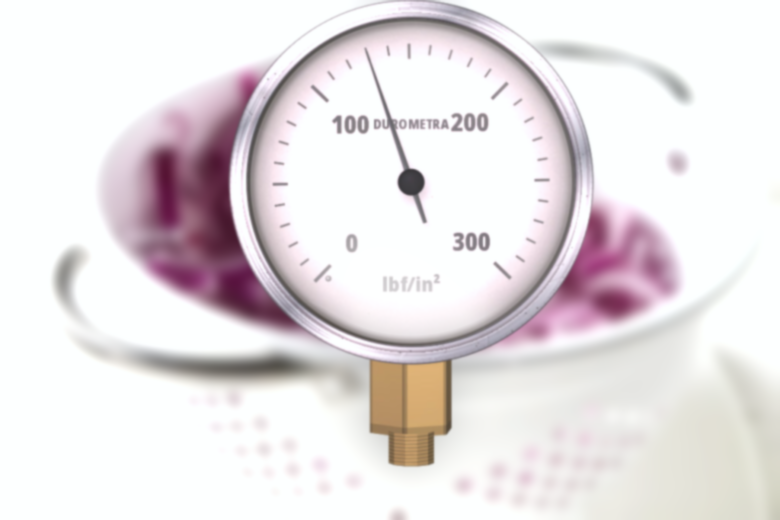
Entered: 130 psi
